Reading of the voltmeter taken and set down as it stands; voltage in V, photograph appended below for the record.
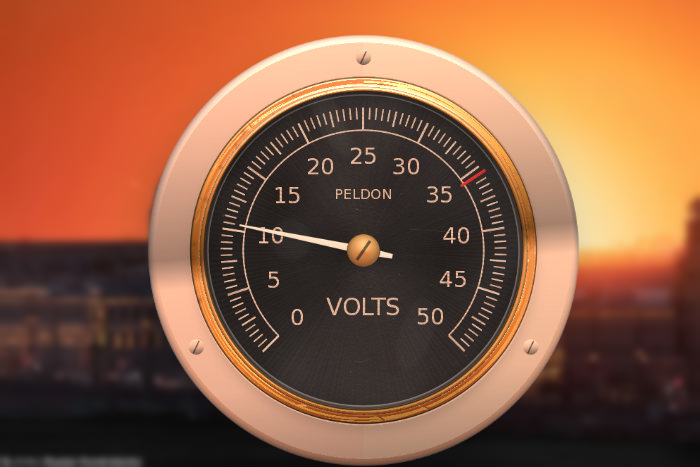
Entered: 10.5 V
